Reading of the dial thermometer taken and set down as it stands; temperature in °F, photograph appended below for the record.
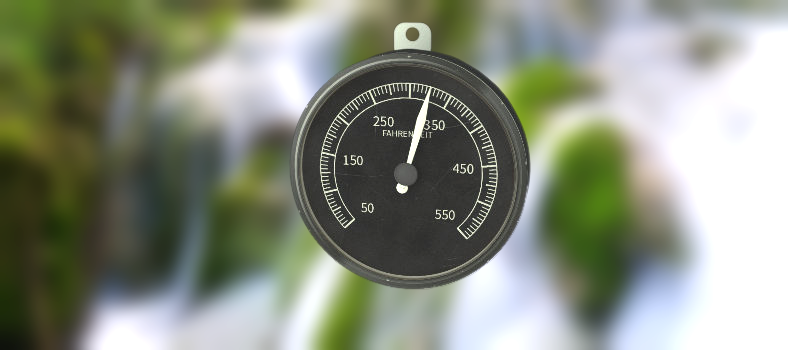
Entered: 325 °F
